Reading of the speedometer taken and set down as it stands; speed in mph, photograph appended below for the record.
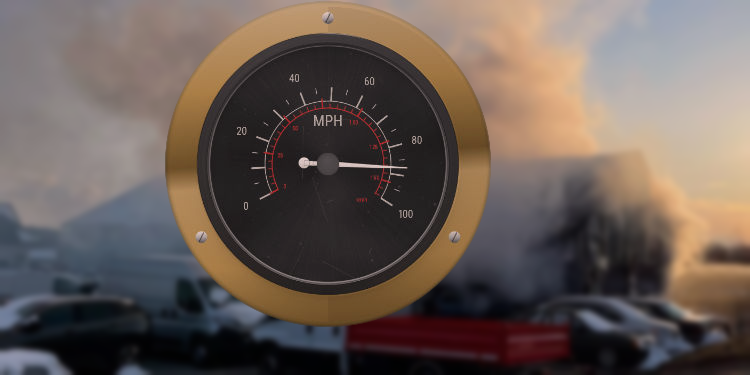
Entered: 87.5 mph
